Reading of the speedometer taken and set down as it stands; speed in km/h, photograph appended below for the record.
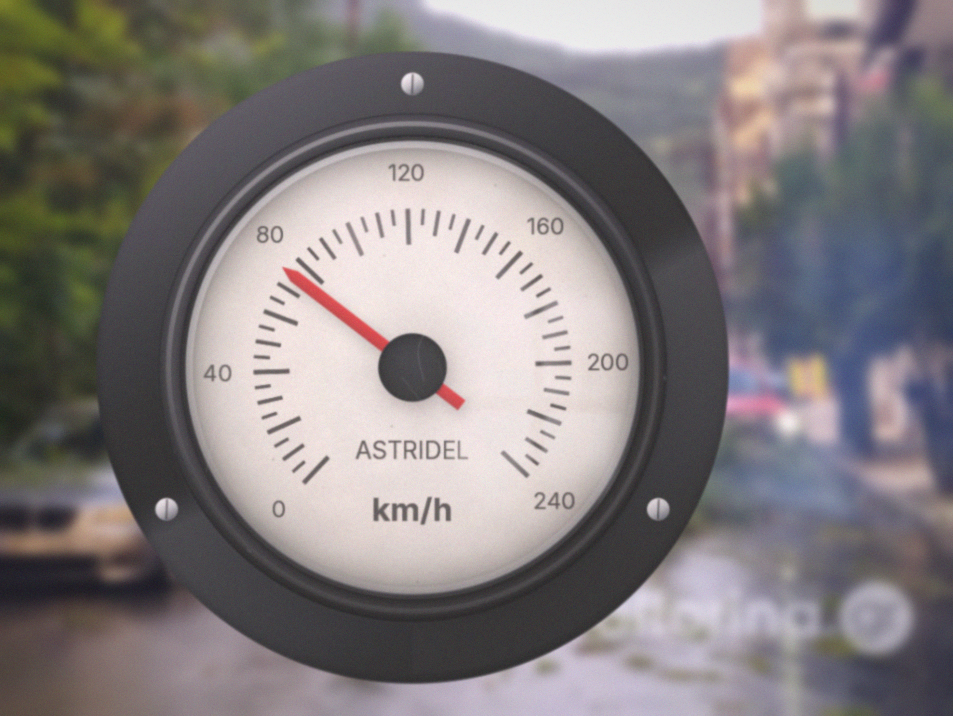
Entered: 75 km/h
